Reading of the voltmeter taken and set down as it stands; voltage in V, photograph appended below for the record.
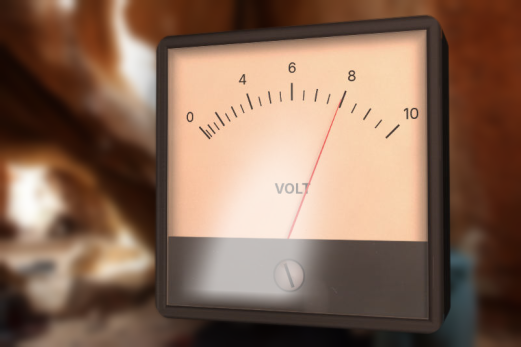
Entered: 8 V
